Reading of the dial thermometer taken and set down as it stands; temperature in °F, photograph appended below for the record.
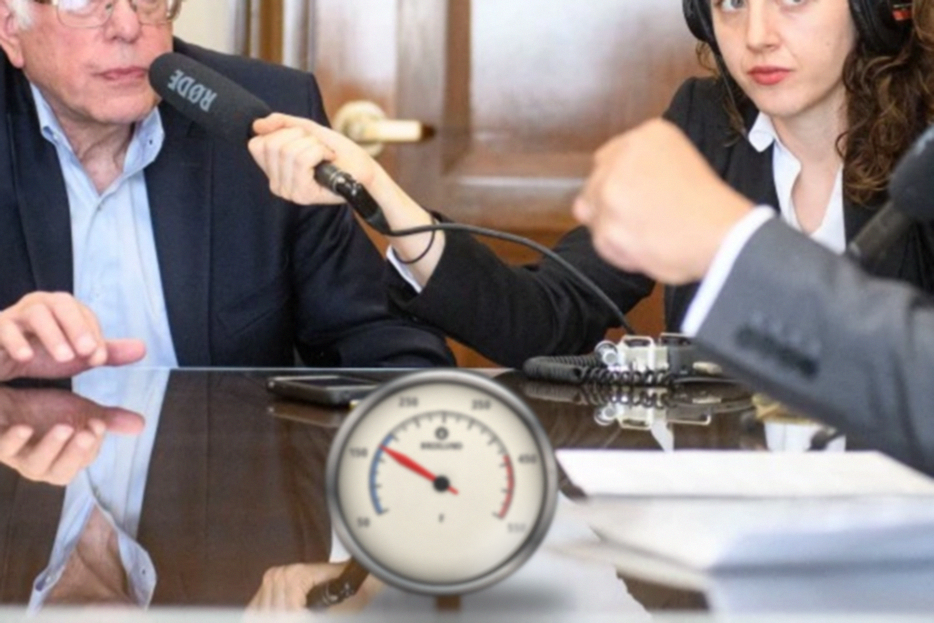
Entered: 175 °F
